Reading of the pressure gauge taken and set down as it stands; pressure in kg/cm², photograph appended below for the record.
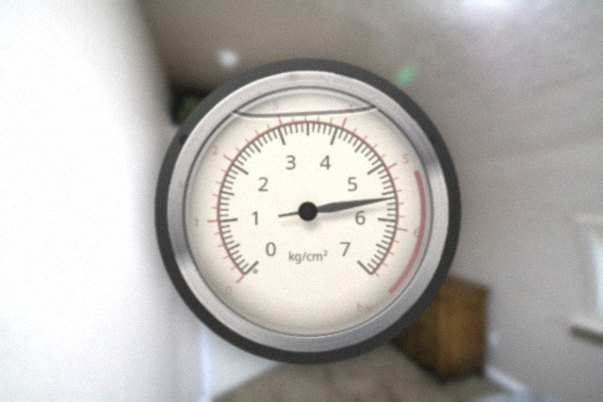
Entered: 5.6 kg/cm²
